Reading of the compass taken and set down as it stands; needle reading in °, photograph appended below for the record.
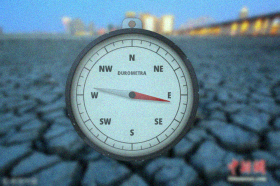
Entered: 100 °
